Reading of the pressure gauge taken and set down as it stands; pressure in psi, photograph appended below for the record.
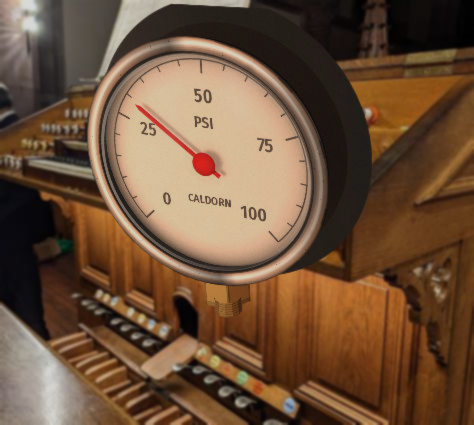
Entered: 30 psi
